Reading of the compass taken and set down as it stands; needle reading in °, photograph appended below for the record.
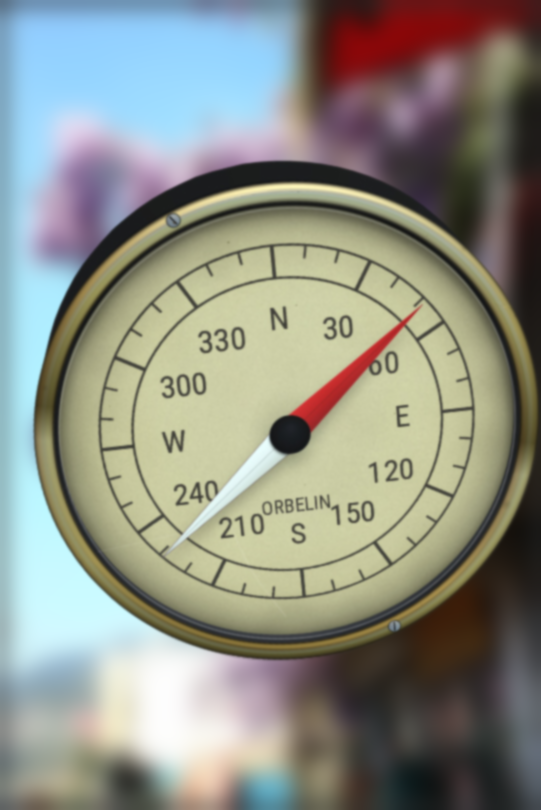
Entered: 50 °
